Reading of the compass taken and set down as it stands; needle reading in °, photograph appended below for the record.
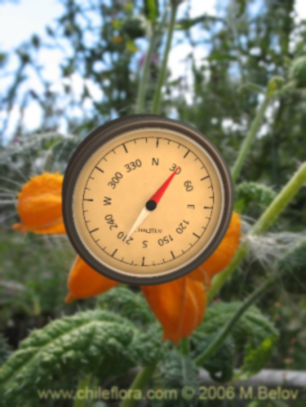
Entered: 30 °
